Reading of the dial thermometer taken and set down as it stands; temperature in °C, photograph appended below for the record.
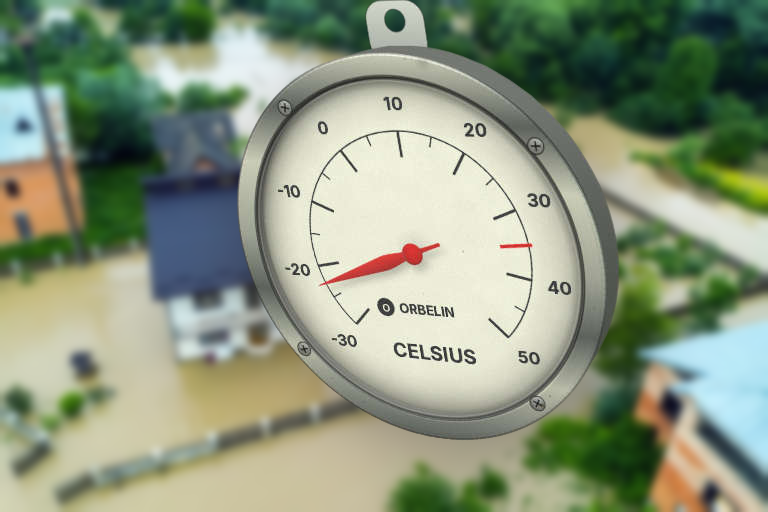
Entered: -22.5 °C
